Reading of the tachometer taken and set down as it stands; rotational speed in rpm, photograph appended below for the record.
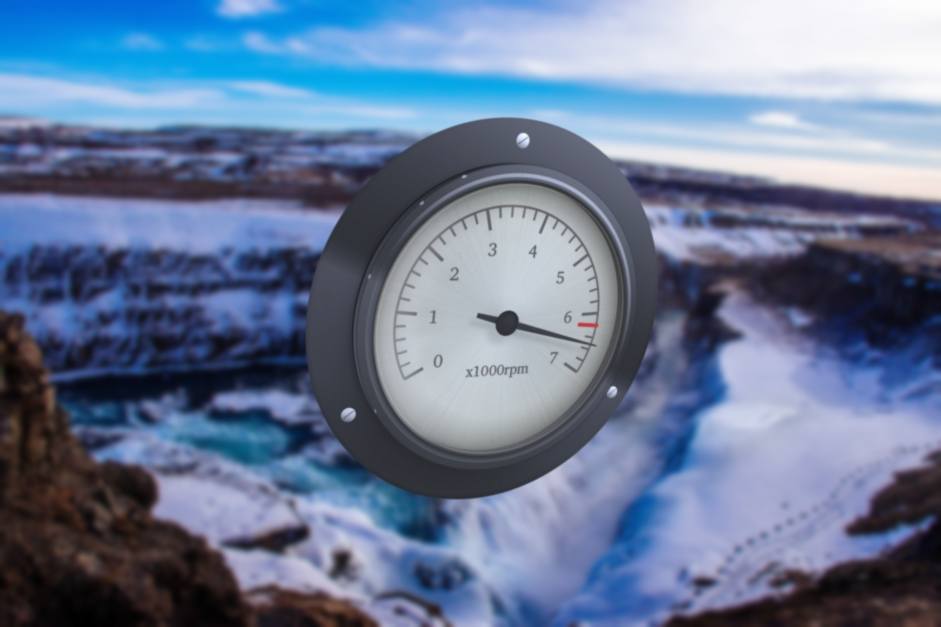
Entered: 6500 rpm
